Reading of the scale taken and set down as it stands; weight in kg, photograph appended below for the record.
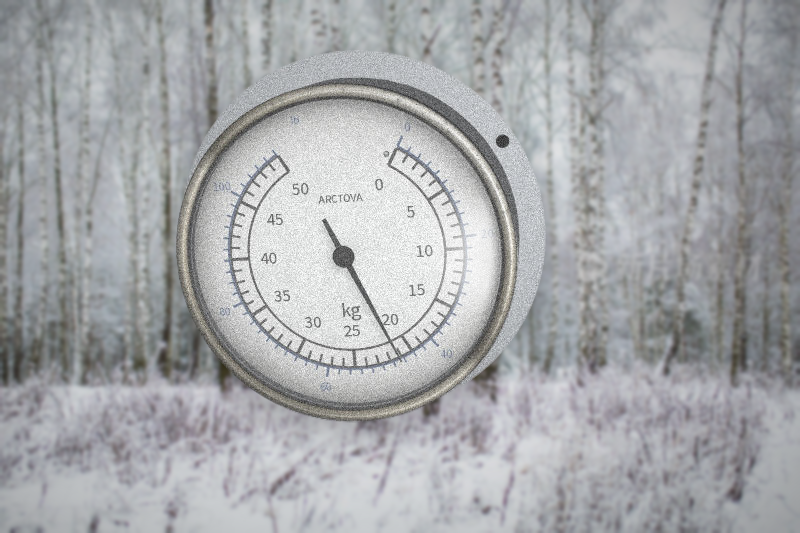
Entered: 21 kg
